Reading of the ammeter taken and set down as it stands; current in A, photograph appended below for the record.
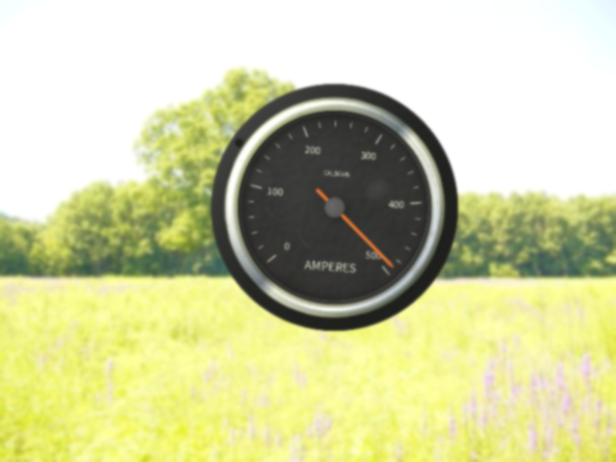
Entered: 490 A
